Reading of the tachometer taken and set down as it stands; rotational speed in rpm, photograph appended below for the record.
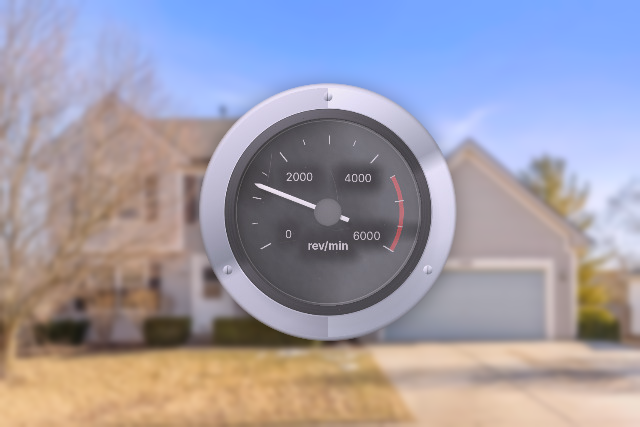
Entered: 1250 rpm
